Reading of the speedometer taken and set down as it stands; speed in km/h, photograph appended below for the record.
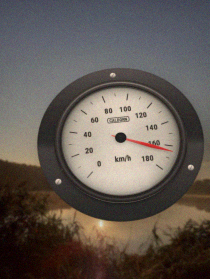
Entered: 165 km/h
